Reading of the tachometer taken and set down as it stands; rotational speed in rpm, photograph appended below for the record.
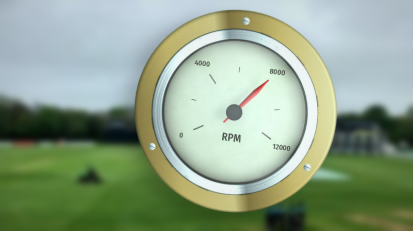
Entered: 8000 rpm
